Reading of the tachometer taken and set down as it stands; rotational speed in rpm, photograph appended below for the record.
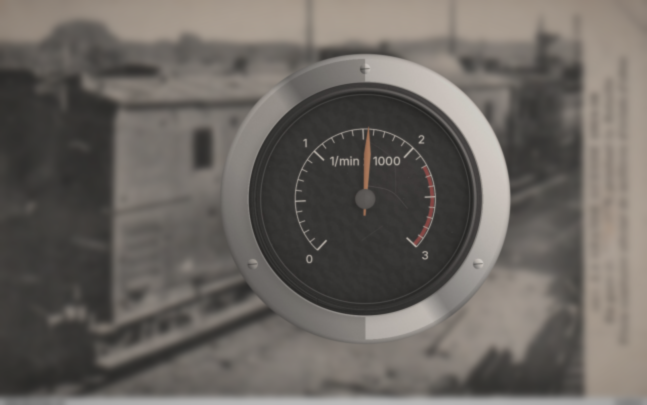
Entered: 1550 rpm
